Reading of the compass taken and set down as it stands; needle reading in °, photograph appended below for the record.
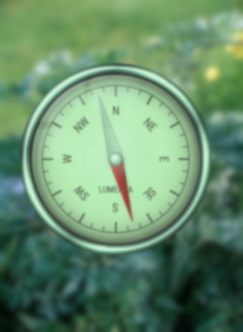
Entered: 165 °
